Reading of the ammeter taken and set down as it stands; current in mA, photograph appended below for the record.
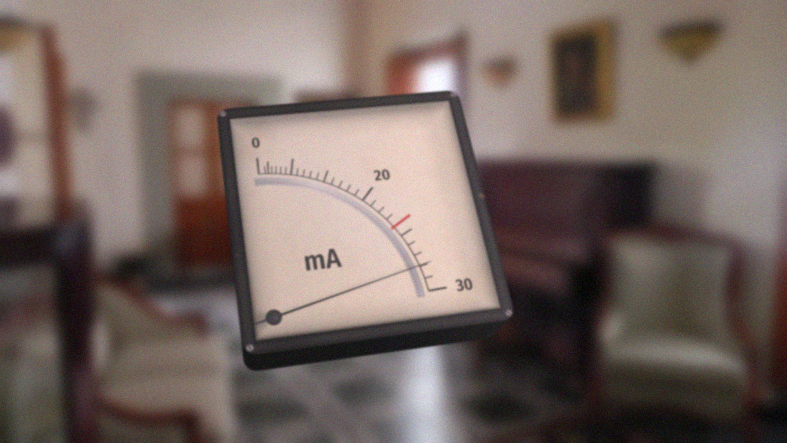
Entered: 28 mA
